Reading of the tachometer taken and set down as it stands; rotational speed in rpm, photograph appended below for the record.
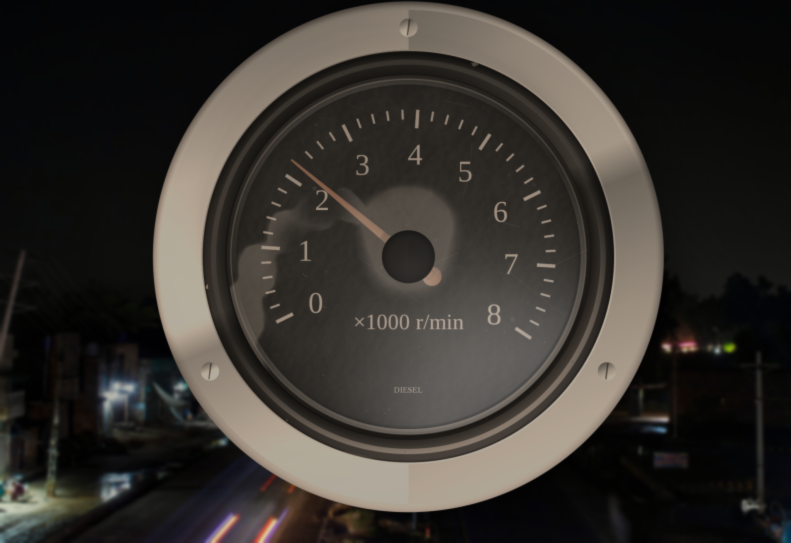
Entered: 2200 rpm
